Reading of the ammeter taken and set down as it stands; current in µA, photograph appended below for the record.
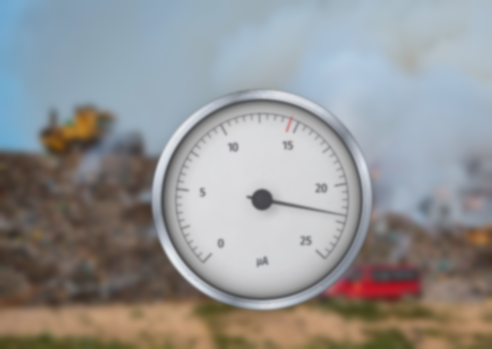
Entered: 22 µA
